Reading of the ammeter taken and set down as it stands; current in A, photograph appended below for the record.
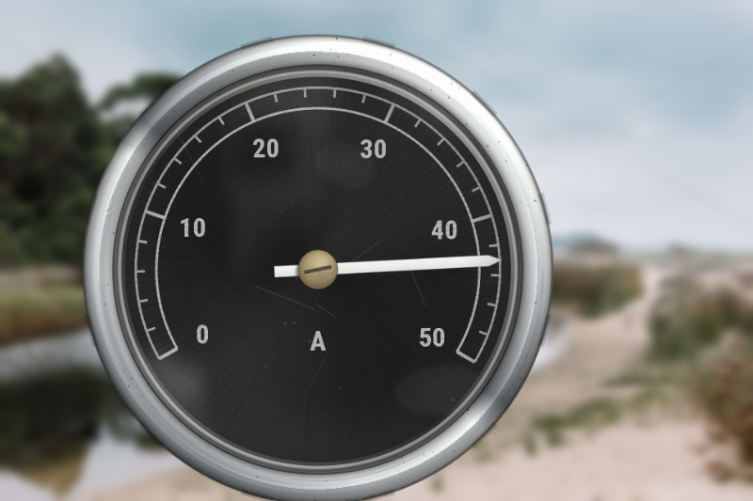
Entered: 43 A
